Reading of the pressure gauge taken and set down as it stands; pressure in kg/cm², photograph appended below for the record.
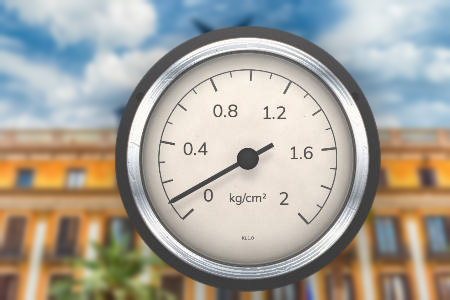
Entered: 0.1 kg/cm²
